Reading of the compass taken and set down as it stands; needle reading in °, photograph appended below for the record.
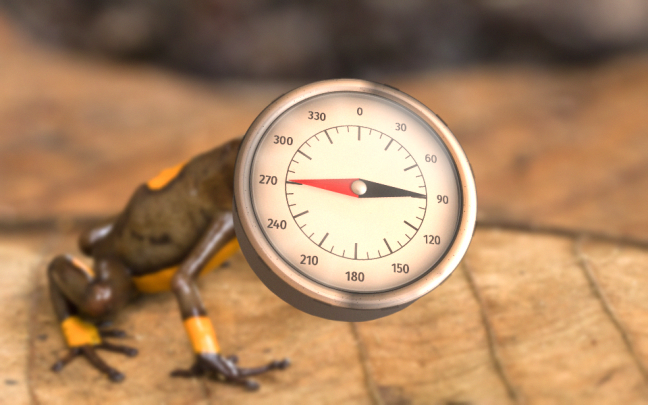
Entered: 270 °
